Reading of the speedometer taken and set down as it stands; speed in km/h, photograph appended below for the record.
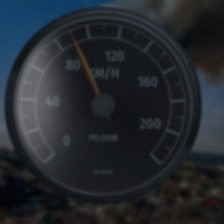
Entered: 90 km/h
